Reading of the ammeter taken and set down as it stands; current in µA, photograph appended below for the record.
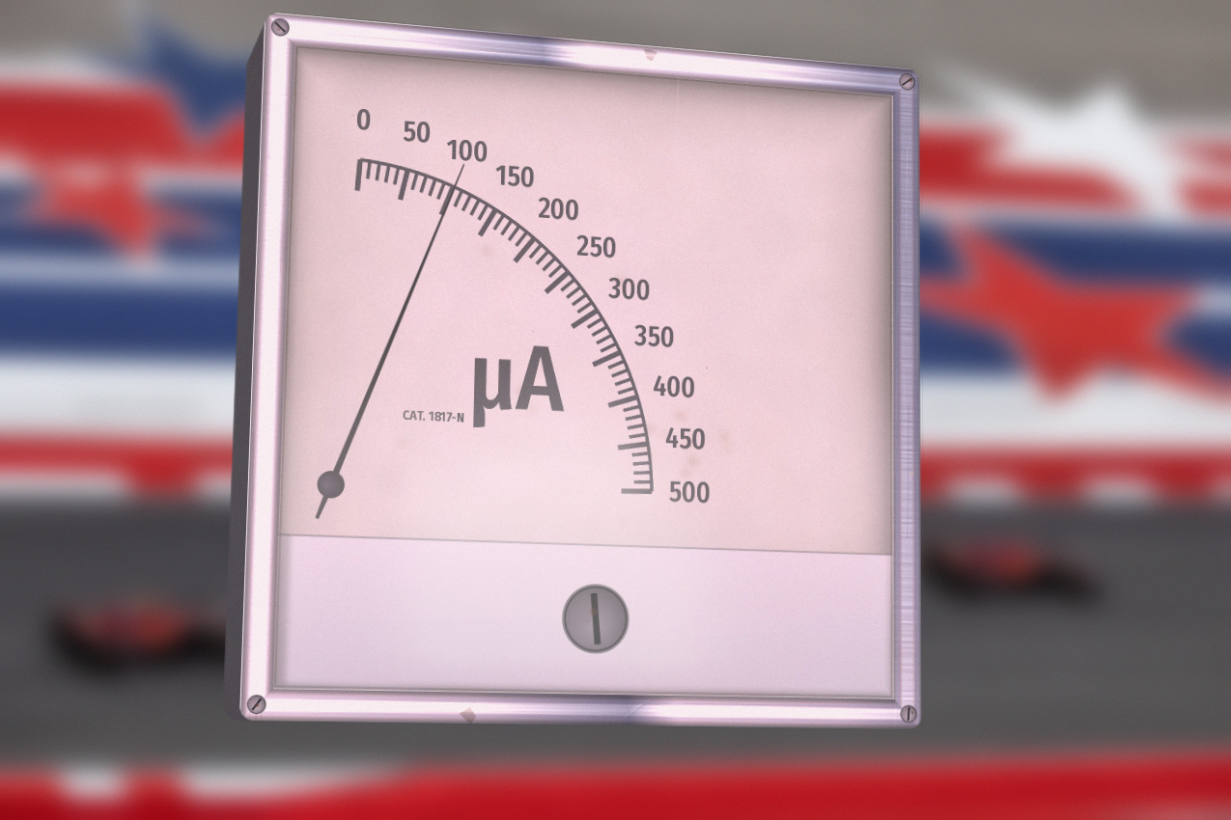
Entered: 100 µA
